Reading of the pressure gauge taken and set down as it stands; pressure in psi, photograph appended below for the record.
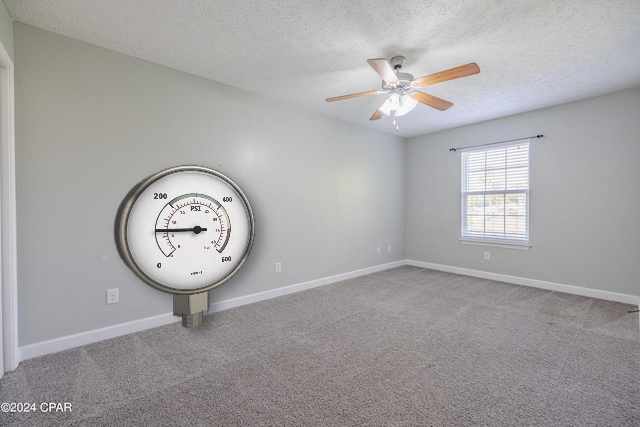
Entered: 100 psi
